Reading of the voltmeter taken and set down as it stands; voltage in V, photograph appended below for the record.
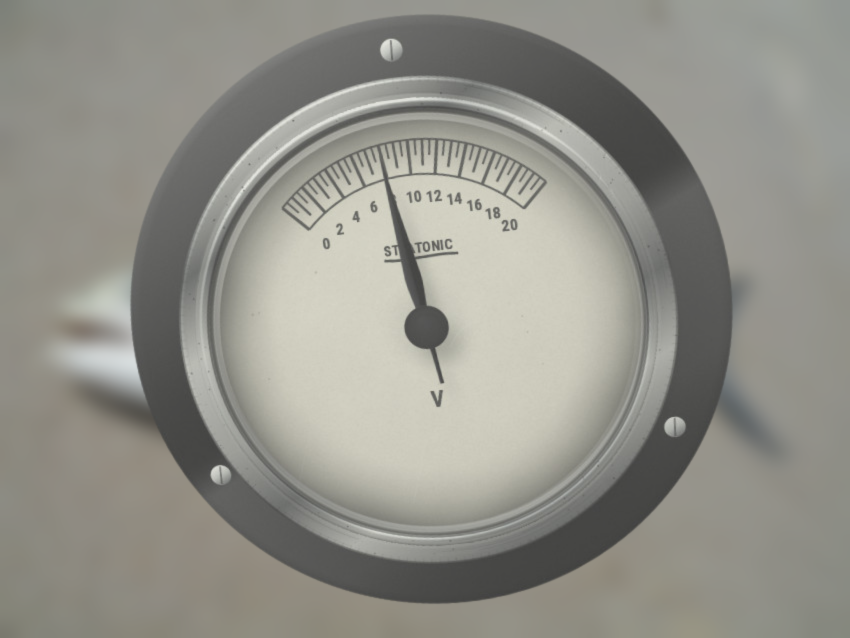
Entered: 8 V
